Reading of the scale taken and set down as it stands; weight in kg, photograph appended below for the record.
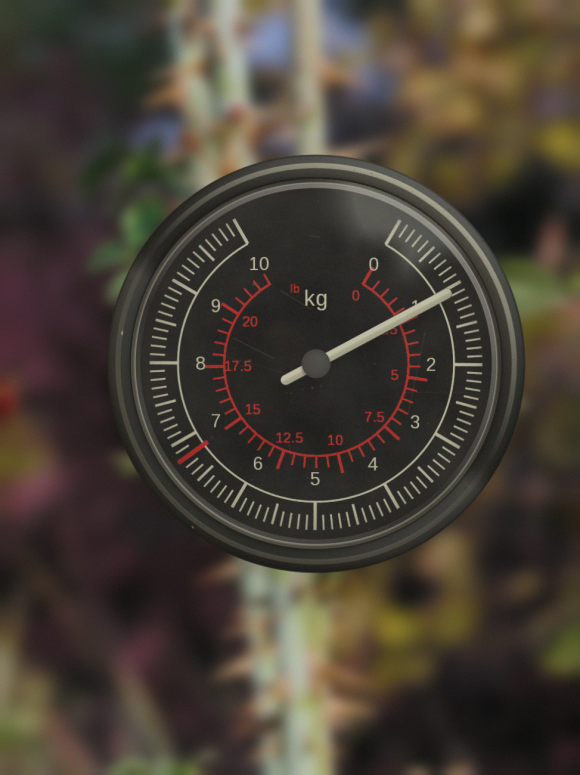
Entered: 1.05 kg
